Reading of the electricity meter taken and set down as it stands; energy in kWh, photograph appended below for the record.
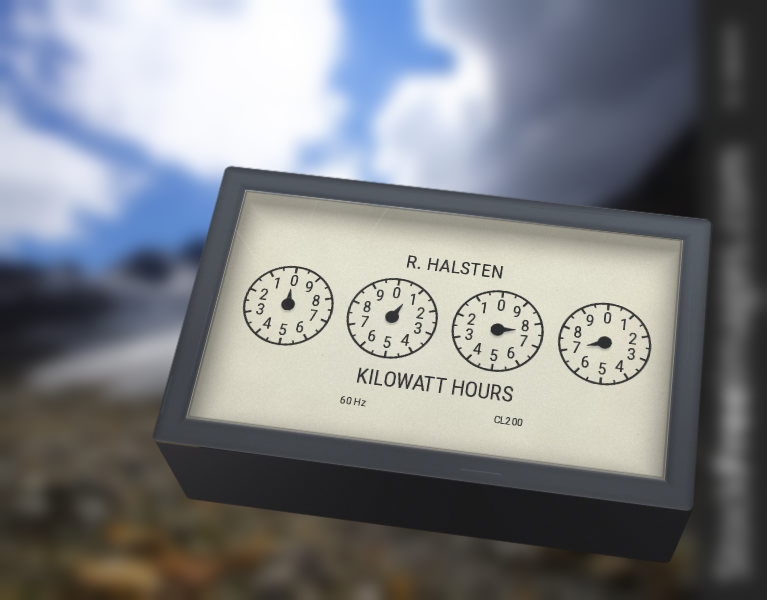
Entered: 77 kWh
